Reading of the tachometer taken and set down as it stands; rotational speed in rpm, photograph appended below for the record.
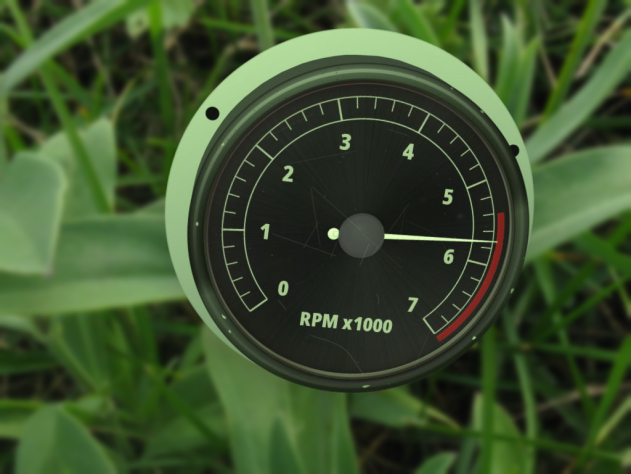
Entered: 5700 rpm
